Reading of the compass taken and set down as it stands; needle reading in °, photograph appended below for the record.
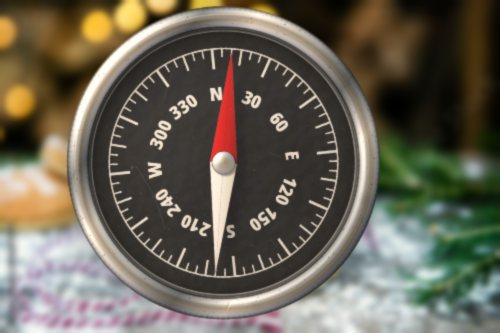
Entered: 10 °
